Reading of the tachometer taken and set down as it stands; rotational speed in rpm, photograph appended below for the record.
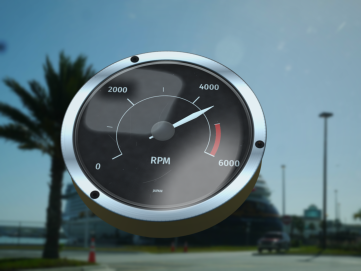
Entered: 4500 rpm
